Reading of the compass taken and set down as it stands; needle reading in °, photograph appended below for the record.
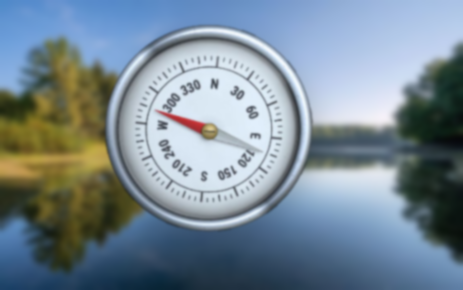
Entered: 285 °
